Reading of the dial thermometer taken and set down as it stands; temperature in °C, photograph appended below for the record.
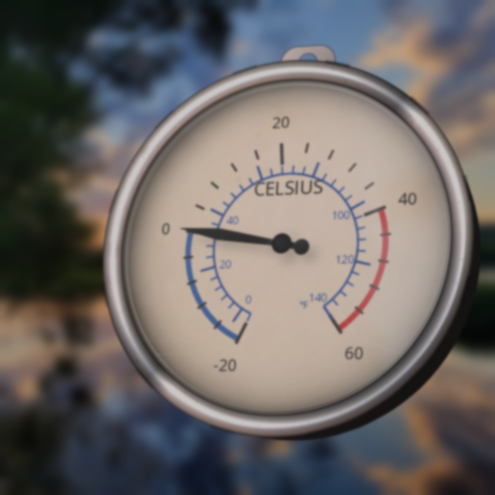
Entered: 0 °C
